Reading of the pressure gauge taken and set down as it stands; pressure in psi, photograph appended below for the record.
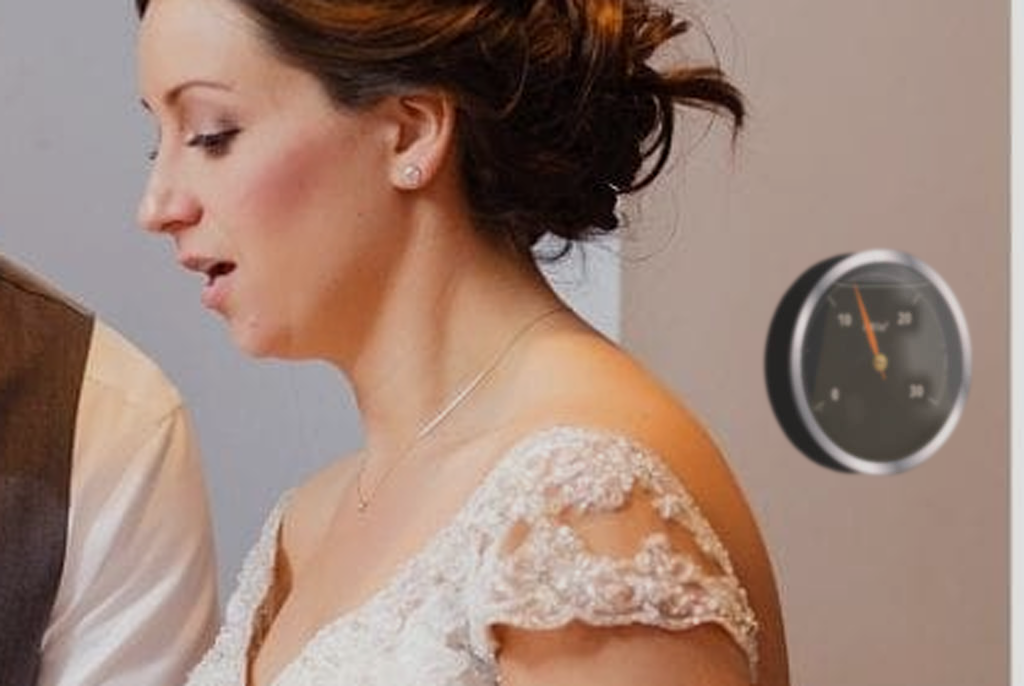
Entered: 12.5 psi
